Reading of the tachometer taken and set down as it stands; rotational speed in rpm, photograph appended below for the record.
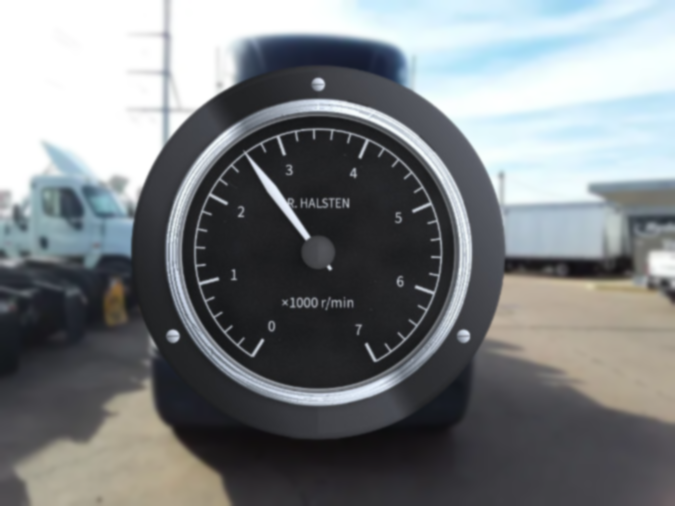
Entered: 2600 rpm
